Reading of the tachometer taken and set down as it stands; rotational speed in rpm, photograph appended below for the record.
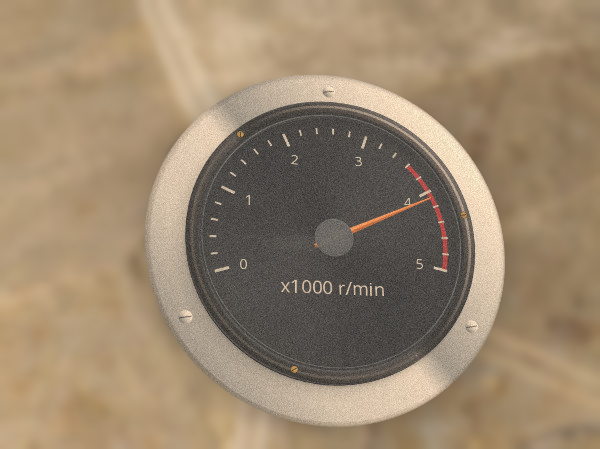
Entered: 4100 rpm
